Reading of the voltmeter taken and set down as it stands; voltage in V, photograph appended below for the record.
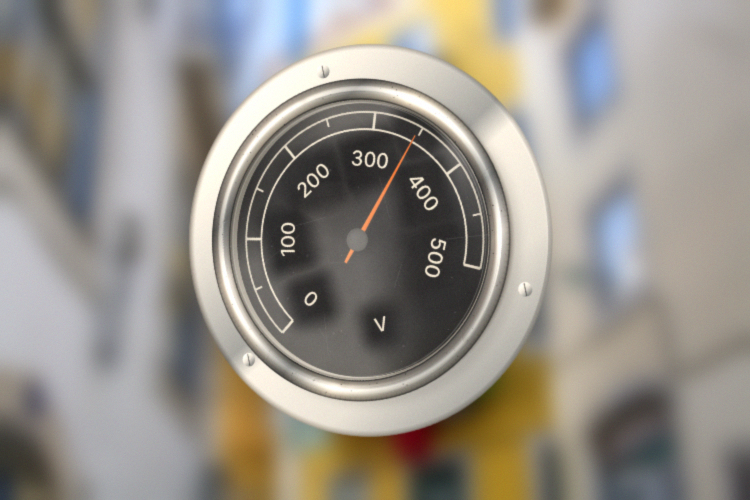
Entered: 350 V
